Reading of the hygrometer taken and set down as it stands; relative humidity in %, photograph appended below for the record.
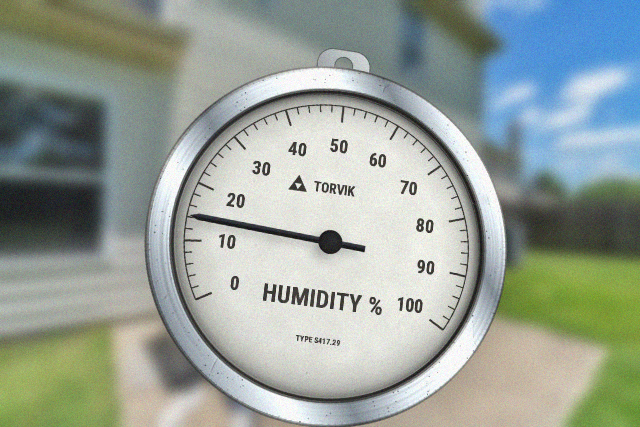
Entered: 14 %
